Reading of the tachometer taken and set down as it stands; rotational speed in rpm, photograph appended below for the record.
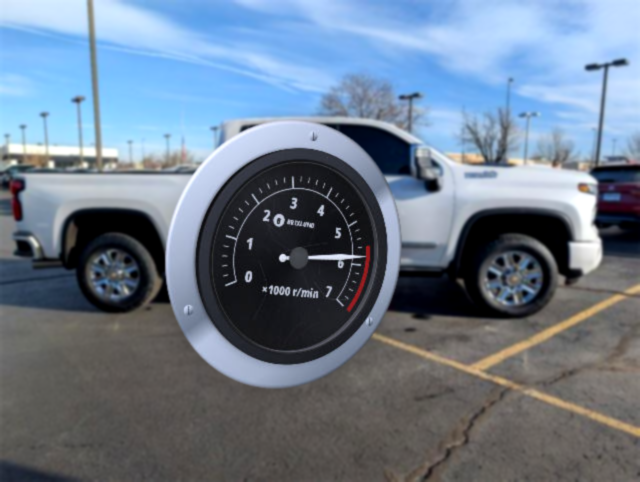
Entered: 5800 rpm
